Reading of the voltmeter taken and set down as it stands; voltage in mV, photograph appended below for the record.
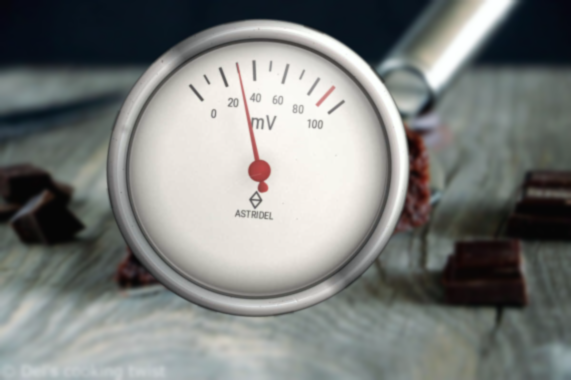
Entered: 30 mV
